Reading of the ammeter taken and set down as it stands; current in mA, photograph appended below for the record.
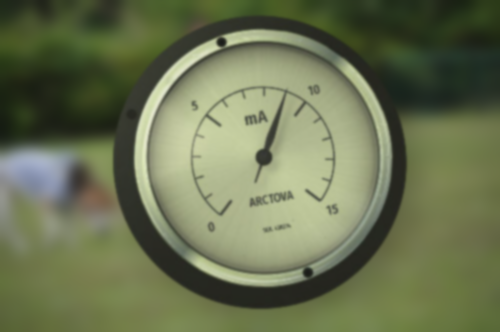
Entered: 9 mA
